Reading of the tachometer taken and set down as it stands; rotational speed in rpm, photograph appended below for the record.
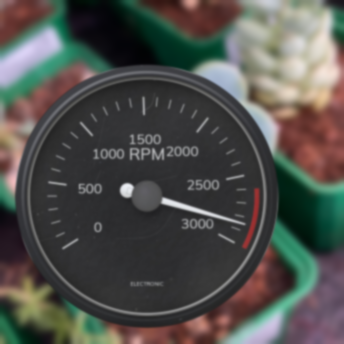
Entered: 2850 rpm
